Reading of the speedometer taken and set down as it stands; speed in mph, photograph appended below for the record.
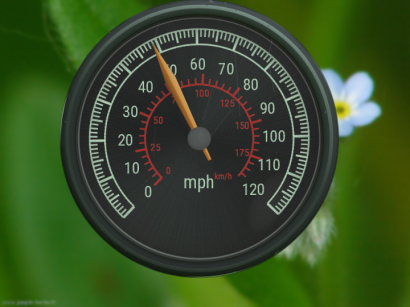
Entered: 49 mph
